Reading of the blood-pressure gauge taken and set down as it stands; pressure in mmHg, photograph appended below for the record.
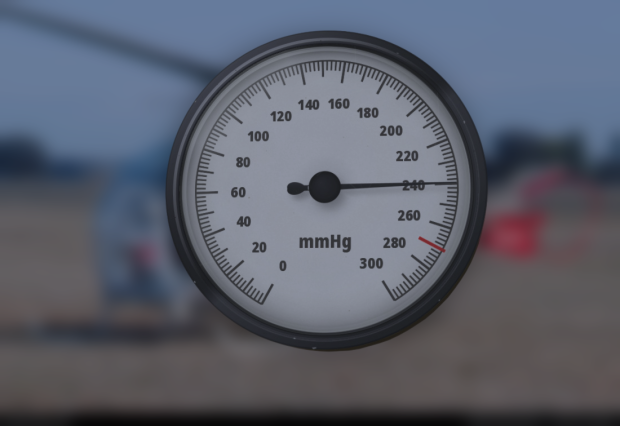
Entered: 240 mmHg
